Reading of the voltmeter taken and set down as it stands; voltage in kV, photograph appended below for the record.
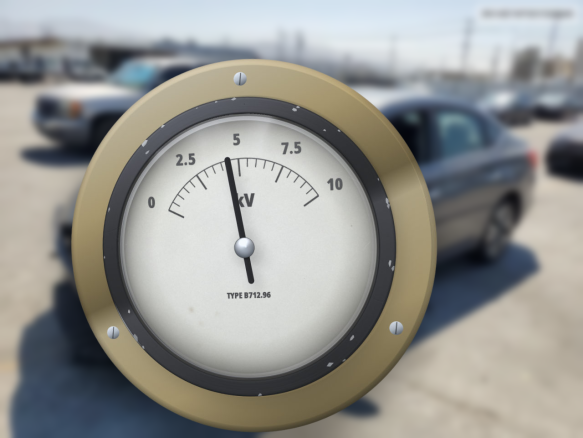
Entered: 4.5 kV
